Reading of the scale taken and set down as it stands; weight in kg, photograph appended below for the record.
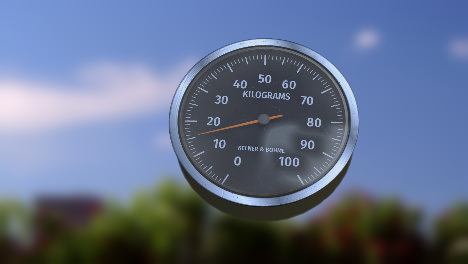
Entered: 15 kg
